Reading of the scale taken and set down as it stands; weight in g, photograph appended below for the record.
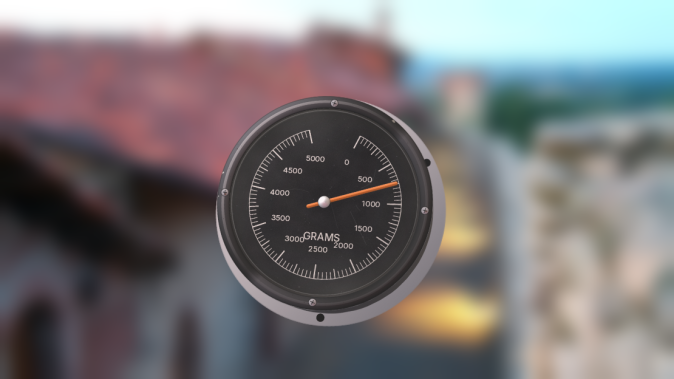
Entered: 750 g
